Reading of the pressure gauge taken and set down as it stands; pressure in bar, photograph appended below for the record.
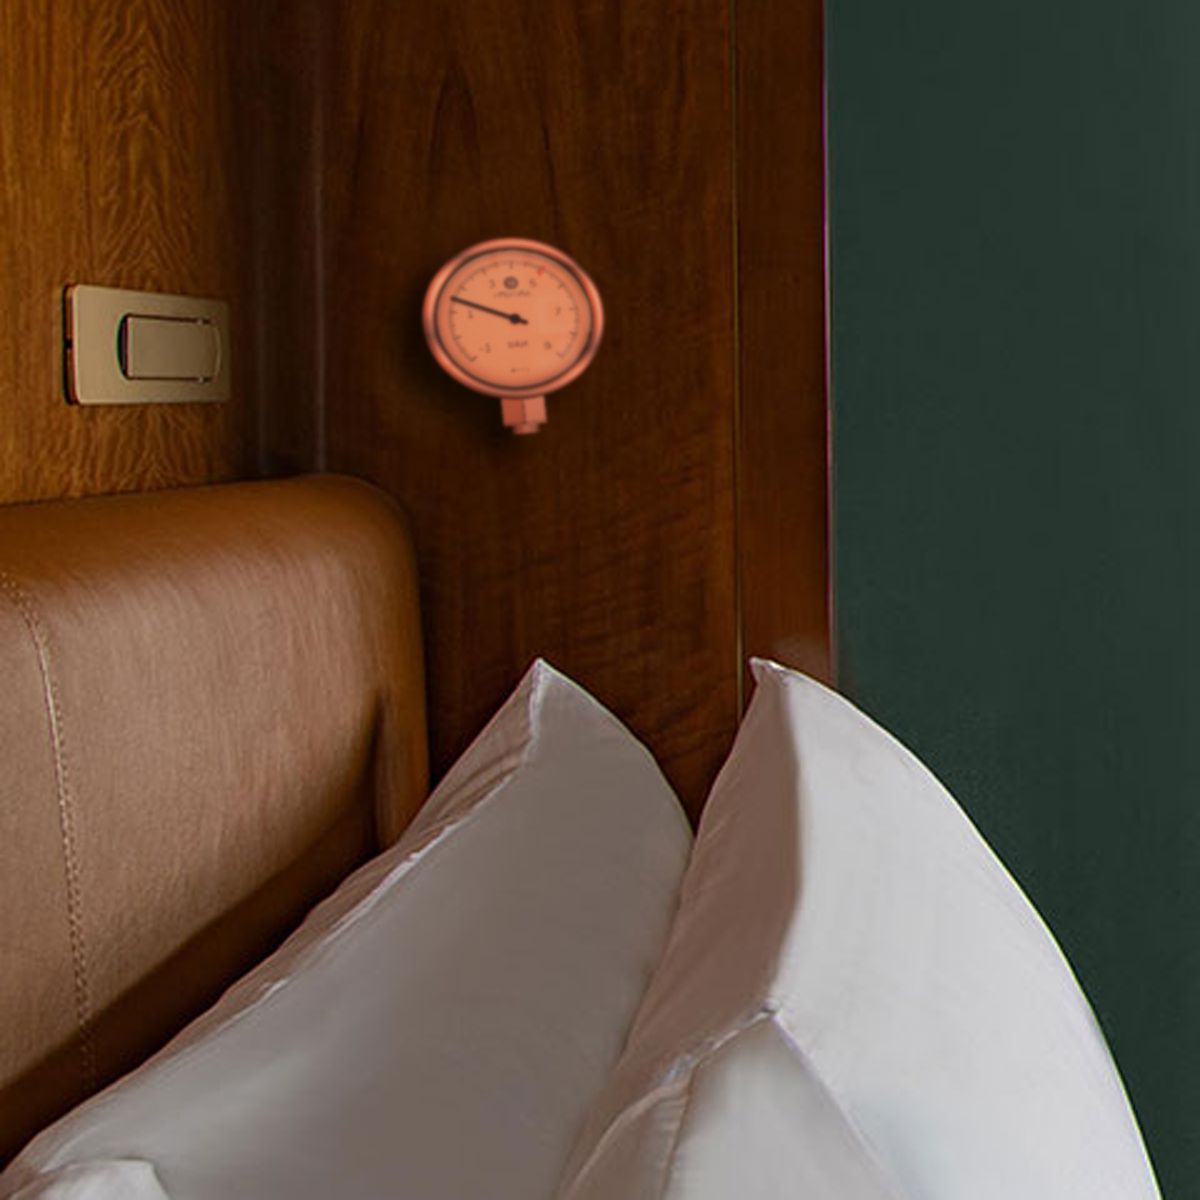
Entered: 1.5 bar
